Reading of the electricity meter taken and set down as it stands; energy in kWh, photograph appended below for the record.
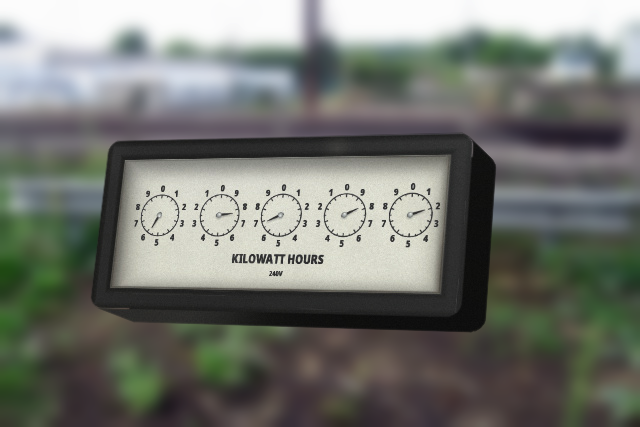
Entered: 57682 kWh
